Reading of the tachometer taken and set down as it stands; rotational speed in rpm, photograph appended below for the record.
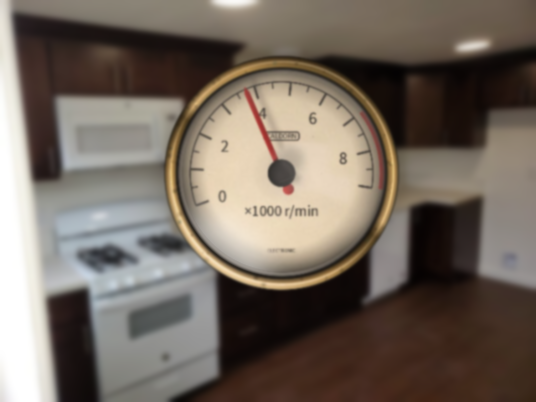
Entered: 3750 rpm
